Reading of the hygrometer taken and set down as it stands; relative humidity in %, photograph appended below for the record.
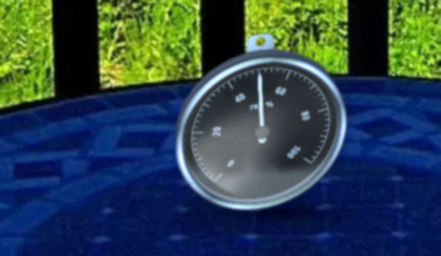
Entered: 50 %
